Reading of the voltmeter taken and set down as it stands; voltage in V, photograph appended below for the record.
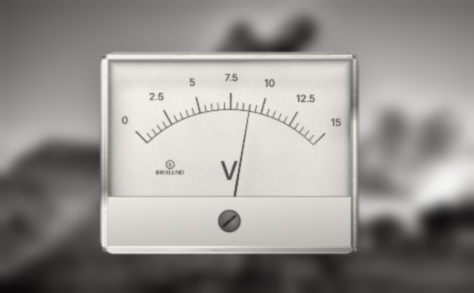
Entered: 9 V
